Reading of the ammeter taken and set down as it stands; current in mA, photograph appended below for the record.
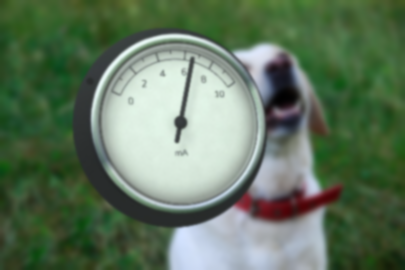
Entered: 6.5 mA
